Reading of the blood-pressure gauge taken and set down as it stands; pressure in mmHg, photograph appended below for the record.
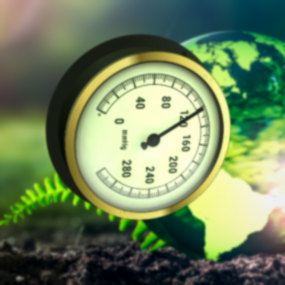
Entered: 120 mmHg
